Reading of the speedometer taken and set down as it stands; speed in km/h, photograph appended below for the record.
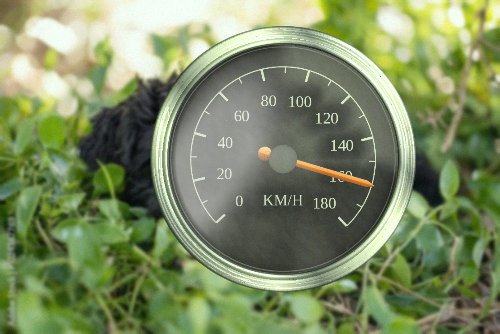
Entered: 160 km/h
